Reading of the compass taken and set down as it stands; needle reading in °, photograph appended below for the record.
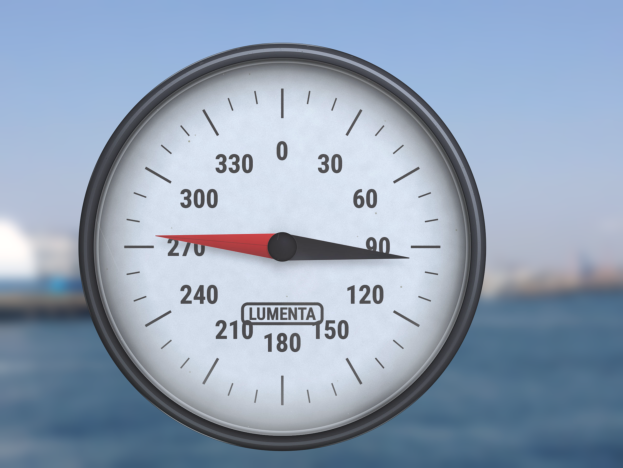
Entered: 275 °
